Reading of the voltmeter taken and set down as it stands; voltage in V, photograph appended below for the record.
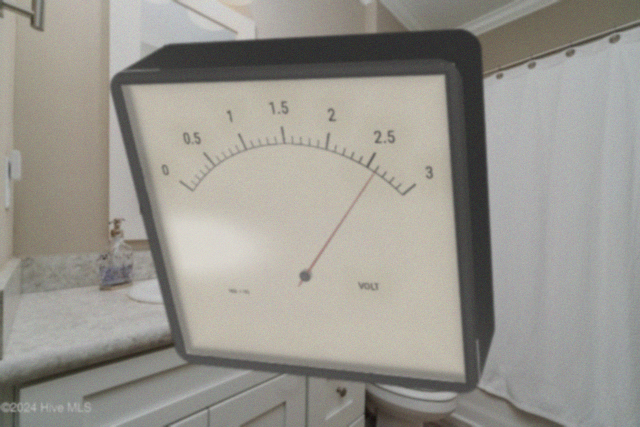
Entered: 2.6 V
